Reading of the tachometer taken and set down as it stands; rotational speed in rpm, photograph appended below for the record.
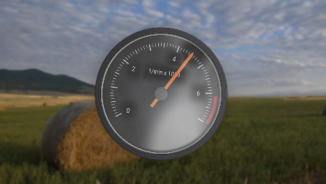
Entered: 4500 rpm
